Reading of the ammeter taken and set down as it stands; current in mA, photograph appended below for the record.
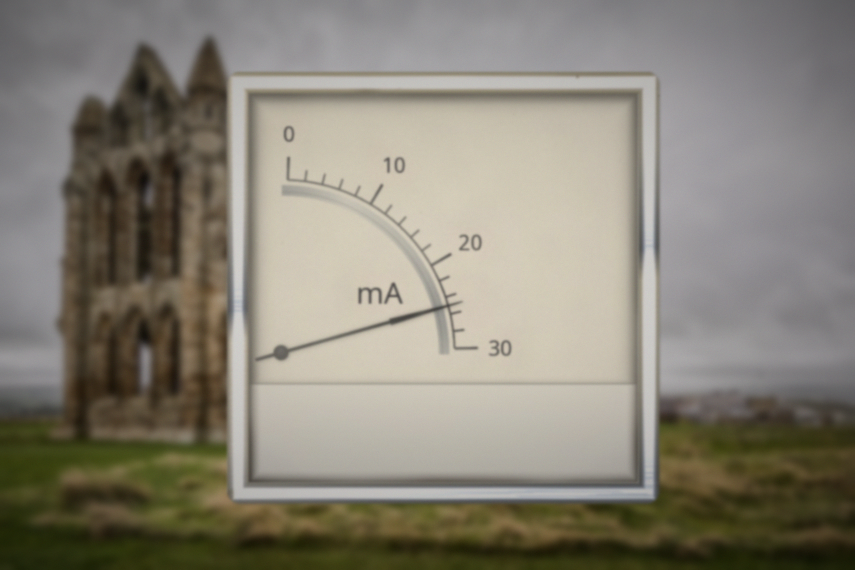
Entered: 25 mA
